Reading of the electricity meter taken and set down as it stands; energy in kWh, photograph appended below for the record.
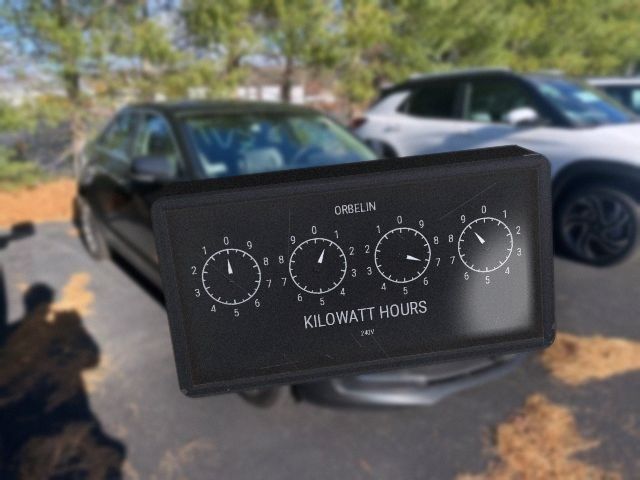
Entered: 69 kWh
